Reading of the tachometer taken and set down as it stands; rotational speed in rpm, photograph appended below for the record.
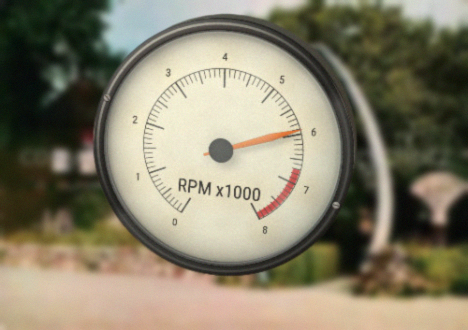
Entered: 5900 rpm
